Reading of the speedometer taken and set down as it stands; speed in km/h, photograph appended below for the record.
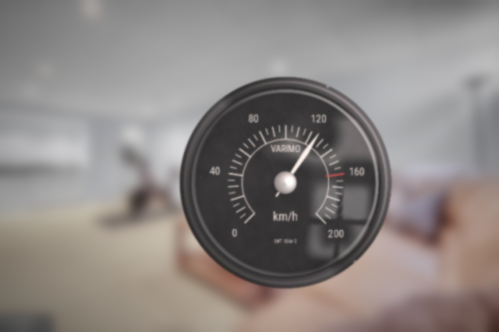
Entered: 125 km/h
